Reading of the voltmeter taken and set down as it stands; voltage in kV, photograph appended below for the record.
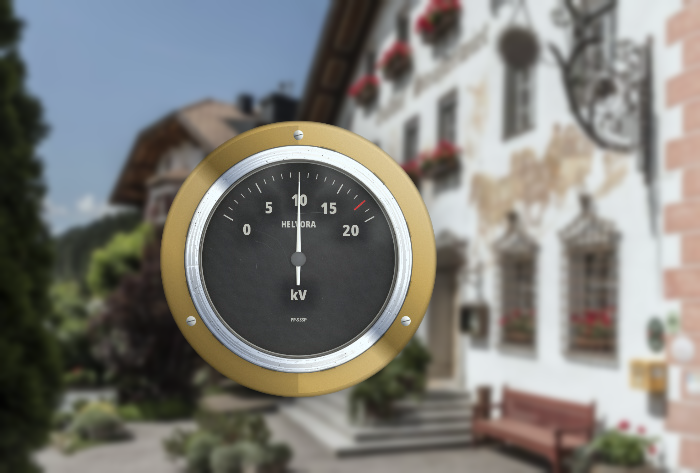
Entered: 10 kV
